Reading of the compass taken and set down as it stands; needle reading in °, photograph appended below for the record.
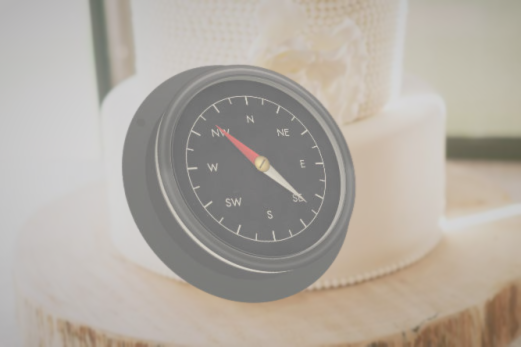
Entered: 315 °
